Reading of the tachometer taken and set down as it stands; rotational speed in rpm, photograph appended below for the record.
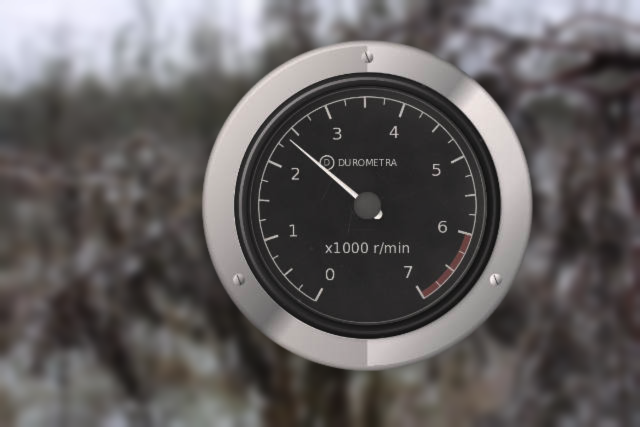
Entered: 2375 rpm
